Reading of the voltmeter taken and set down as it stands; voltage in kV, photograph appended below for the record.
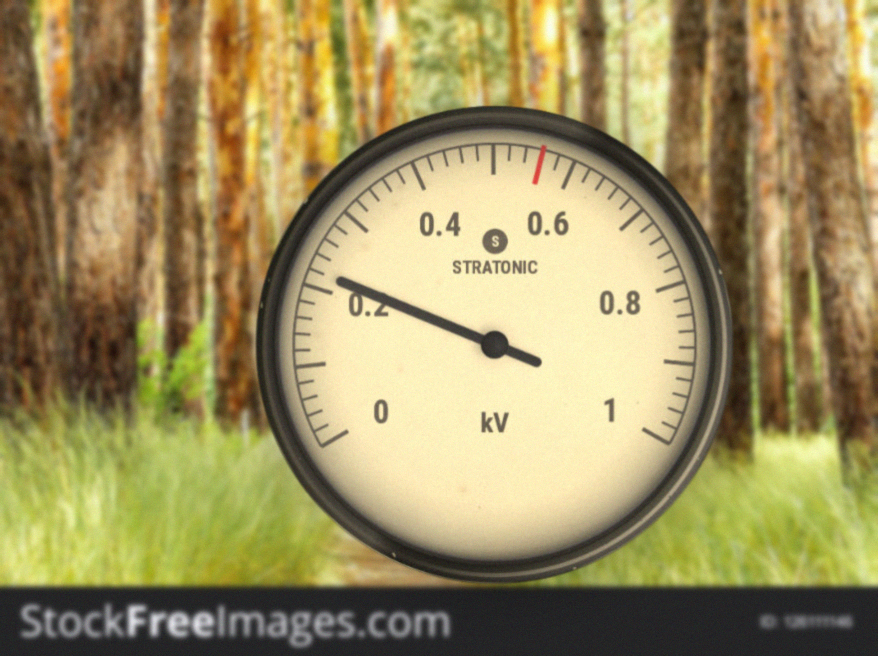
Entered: 0.22 kV
